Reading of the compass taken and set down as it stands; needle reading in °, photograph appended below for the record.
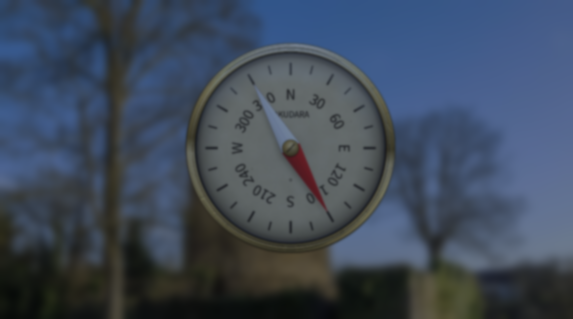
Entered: 150 °
